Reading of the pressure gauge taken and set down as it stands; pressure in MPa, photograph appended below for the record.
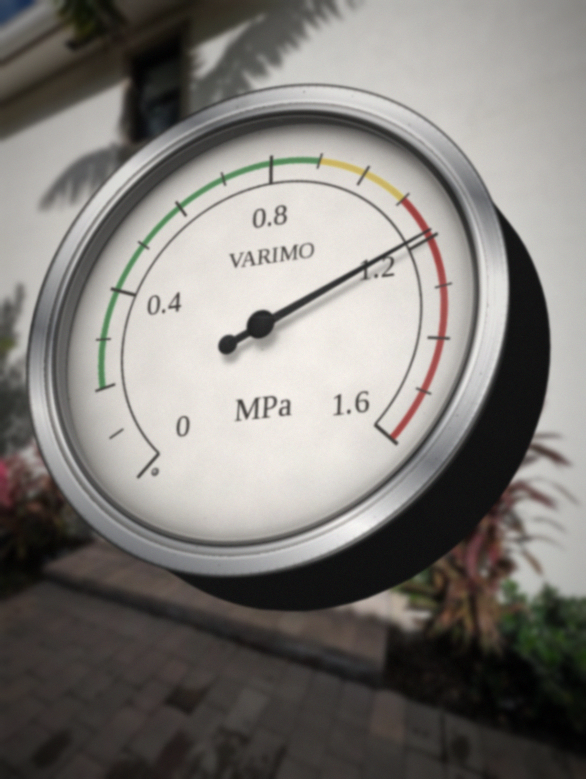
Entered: 1.2 MPa
